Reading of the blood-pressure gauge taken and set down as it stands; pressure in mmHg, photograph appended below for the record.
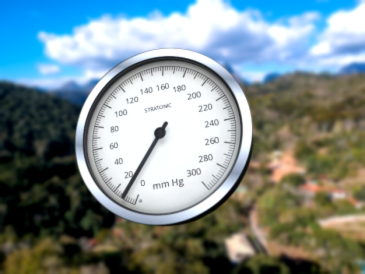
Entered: 10 mmHg
